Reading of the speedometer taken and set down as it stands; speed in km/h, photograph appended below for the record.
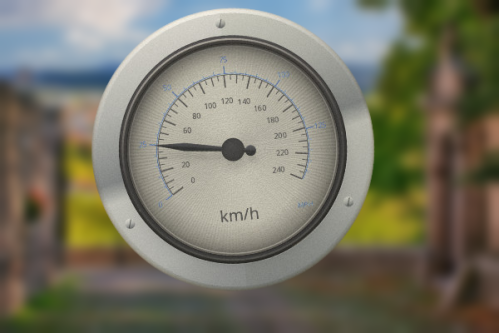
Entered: 40 km/h
